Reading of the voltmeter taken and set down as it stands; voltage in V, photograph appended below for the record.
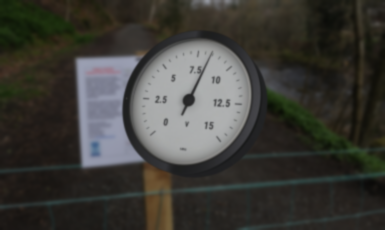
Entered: 8.5 V
